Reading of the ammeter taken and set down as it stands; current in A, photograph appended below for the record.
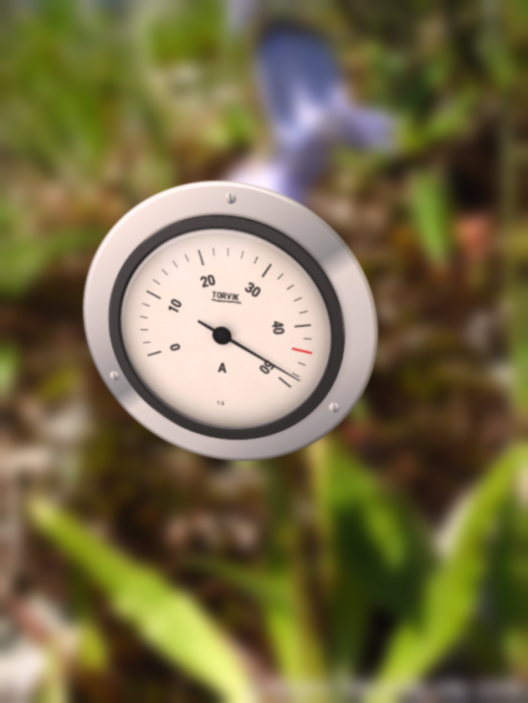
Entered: 48 A
